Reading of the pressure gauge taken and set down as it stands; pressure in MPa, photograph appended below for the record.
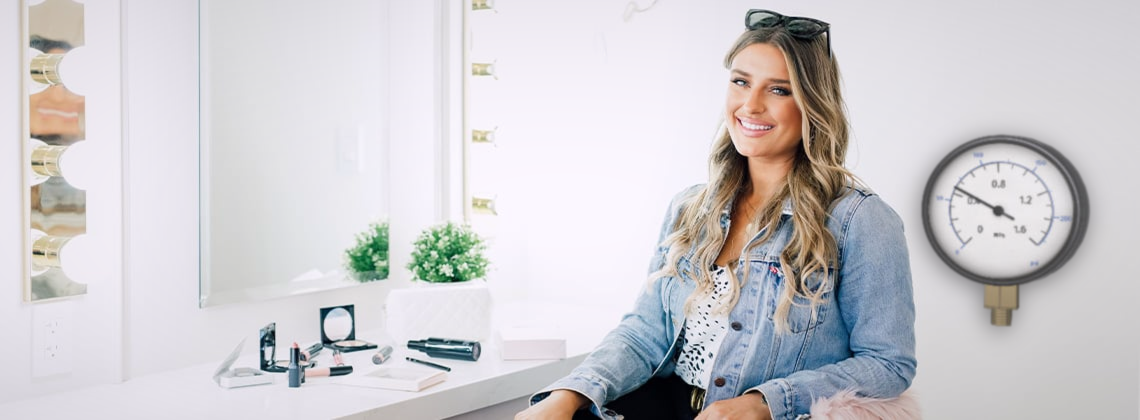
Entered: 0.45 MPa
